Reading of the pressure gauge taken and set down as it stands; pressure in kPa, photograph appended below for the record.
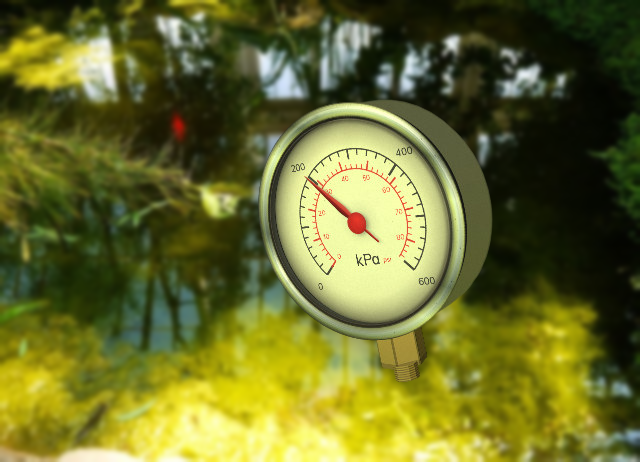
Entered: 200 kPa
